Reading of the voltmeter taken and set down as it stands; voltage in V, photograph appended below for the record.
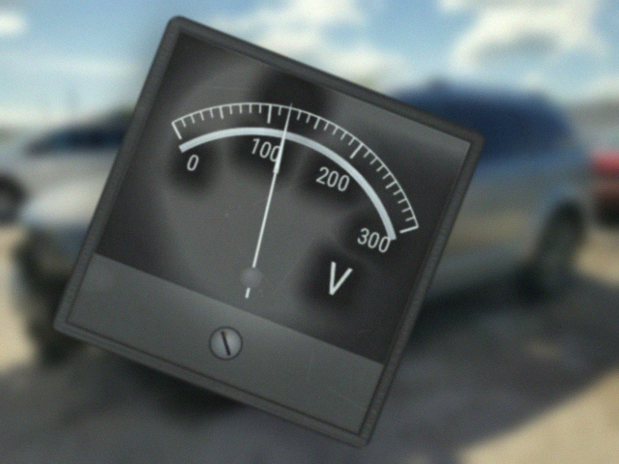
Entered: 120 V
